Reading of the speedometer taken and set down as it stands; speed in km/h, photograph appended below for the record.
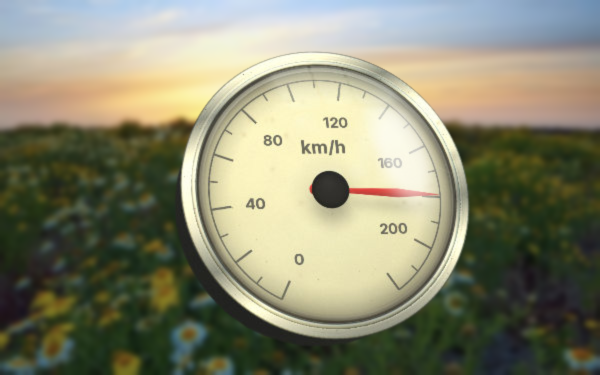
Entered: 180 km/h
